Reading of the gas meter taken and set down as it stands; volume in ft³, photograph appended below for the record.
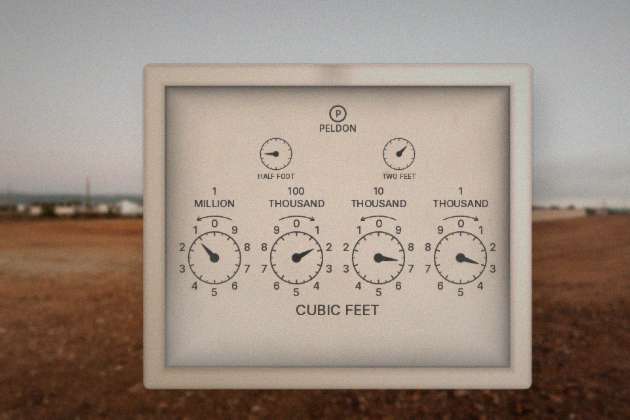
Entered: 117300 ft³
